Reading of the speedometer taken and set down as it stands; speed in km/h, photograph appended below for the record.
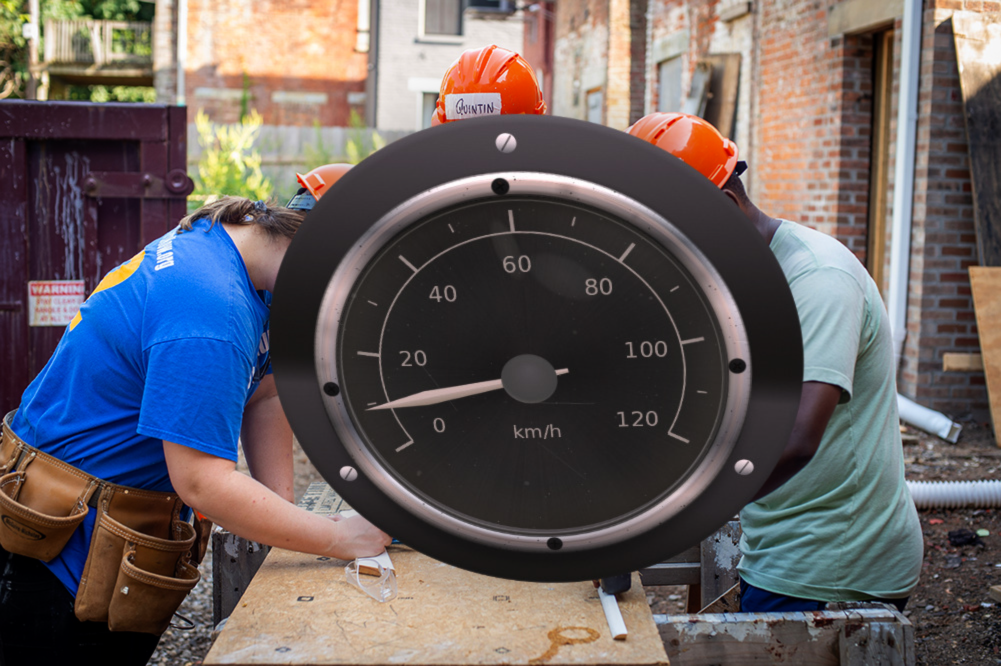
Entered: 10 km/h
